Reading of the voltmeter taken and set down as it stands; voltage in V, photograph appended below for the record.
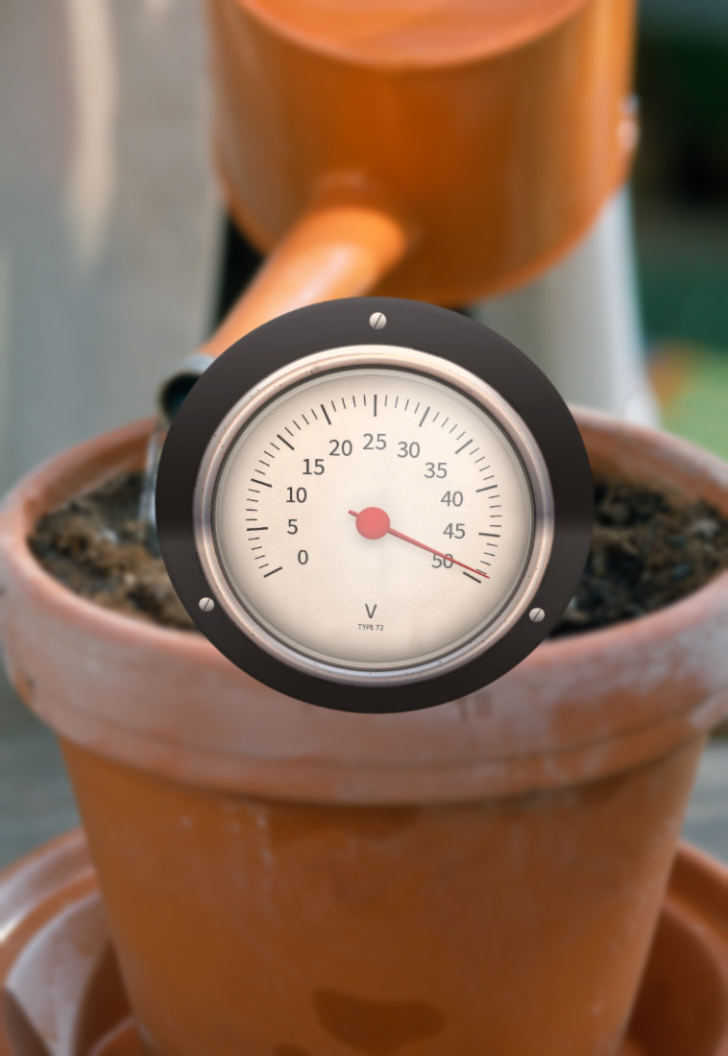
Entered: 49 V
